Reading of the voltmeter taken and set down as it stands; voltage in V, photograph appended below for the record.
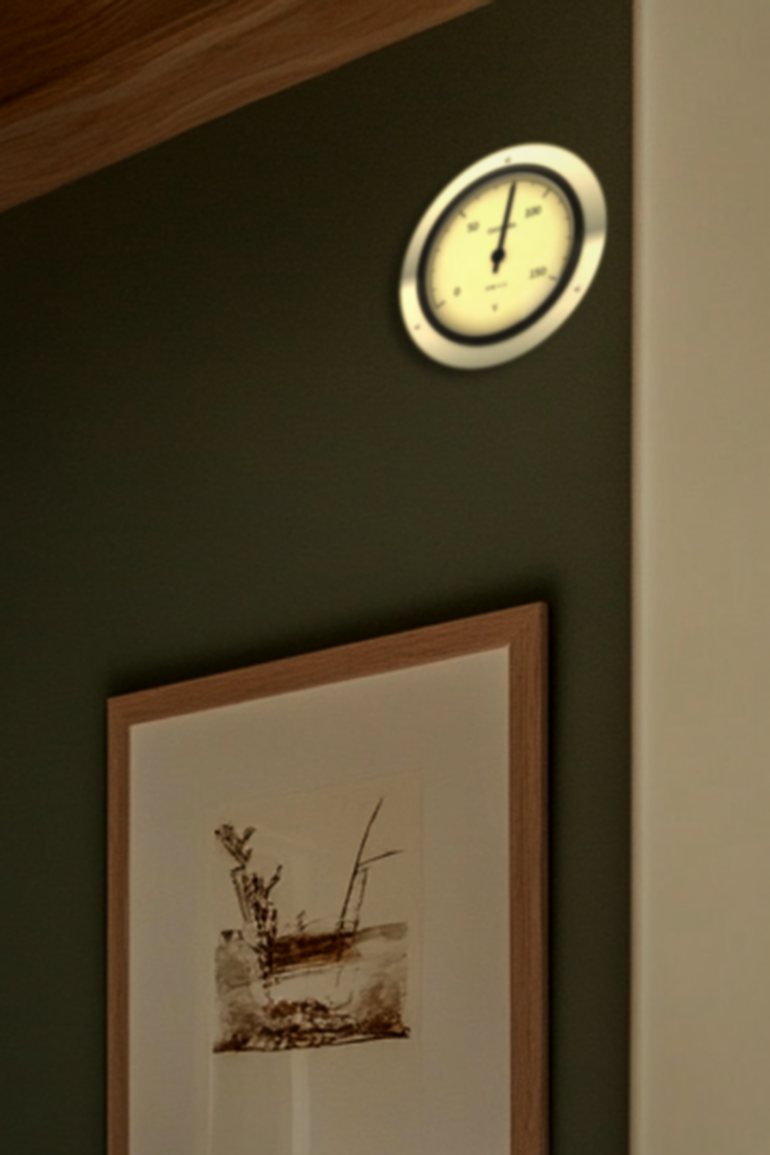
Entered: 80 V
